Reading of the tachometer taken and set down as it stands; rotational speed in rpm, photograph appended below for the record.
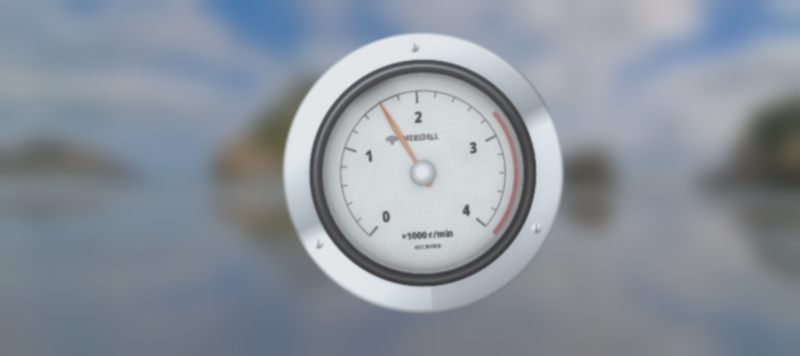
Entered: 1600 rpm
